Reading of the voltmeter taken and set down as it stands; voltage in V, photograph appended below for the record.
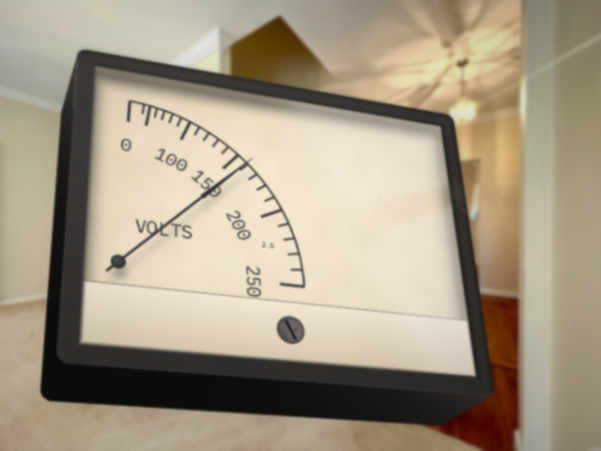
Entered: 160 V
